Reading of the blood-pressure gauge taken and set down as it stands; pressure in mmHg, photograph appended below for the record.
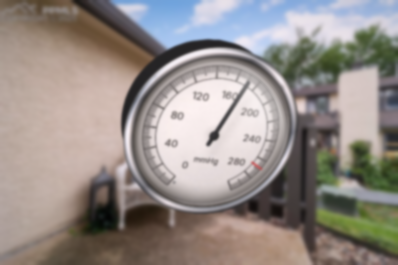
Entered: 170 mmHg
